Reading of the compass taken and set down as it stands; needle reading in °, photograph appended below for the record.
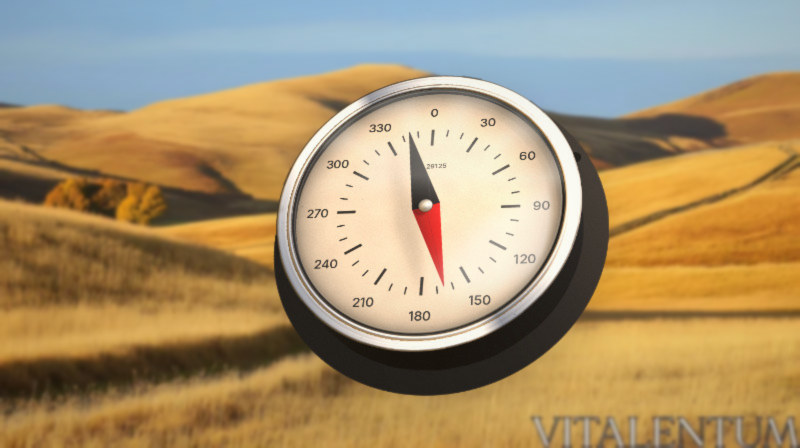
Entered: 165 °
